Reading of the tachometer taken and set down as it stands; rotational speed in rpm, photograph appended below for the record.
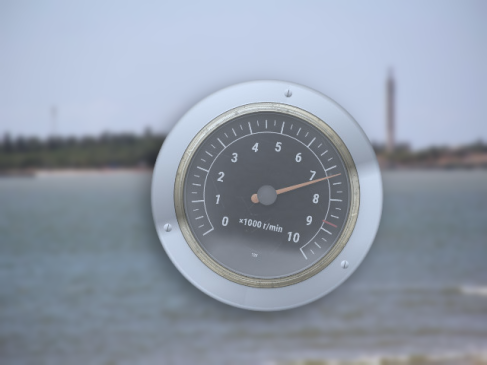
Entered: 7250 rpm
